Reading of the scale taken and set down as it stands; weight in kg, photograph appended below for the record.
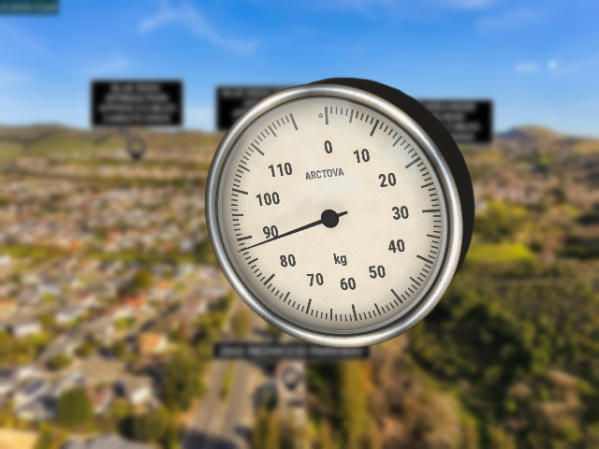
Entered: 88 kg
